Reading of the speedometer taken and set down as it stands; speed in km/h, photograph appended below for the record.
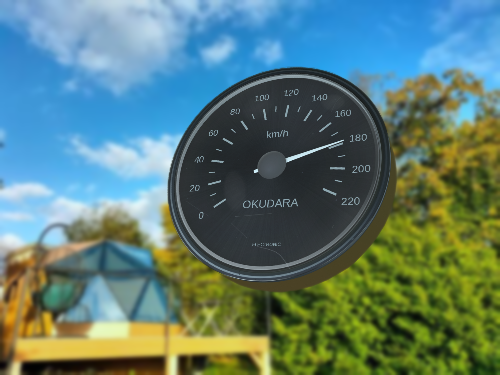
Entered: 180 km/h
